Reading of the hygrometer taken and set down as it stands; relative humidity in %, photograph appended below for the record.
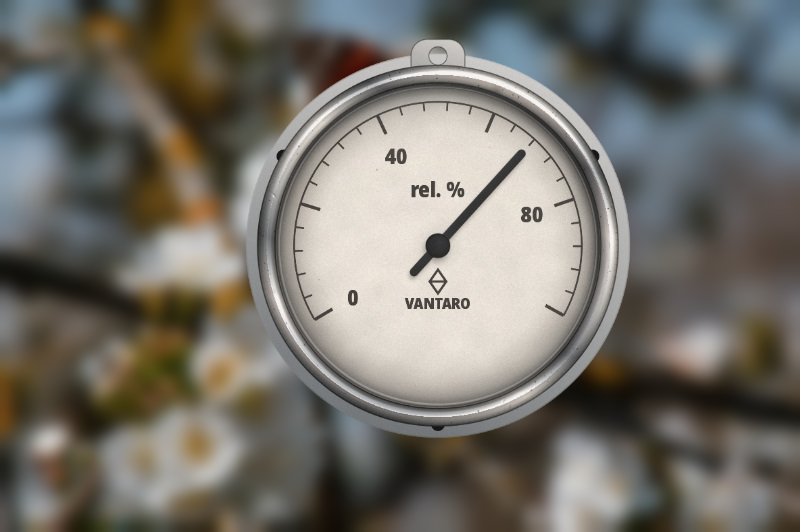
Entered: 68 %
